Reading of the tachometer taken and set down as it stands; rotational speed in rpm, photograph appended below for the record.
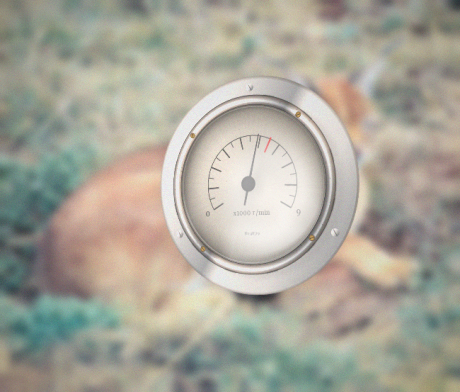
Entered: 5000 rpm
